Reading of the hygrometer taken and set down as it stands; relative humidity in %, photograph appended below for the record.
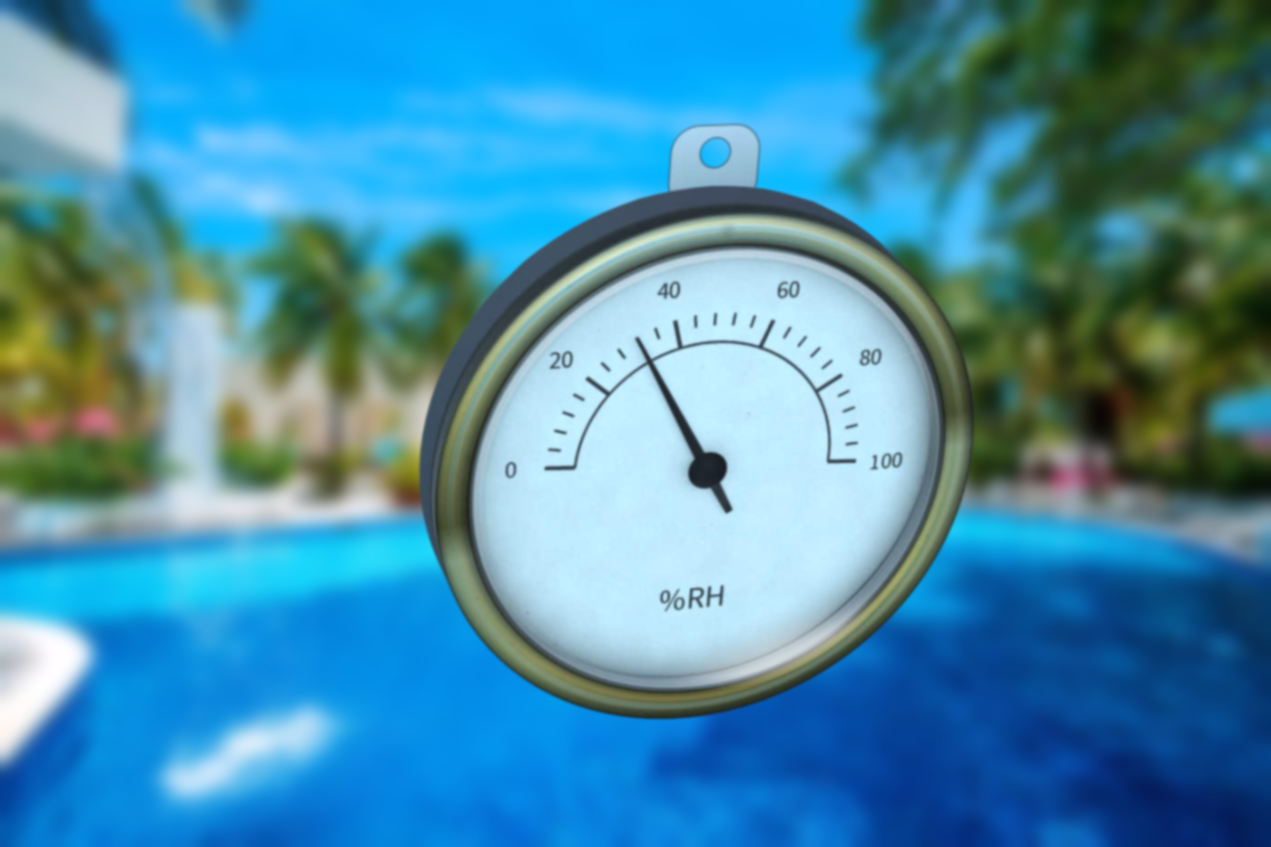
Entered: 32 %
